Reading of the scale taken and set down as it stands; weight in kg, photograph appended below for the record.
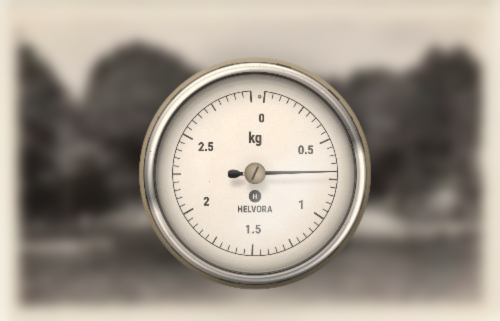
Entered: 0.7 kg
